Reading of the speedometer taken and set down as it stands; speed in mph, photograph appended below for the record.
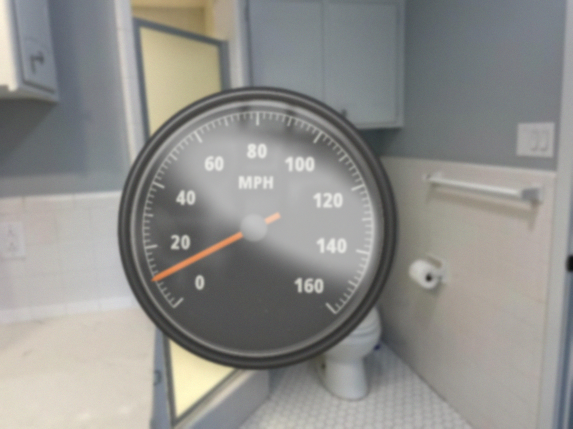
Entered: 10 mph
